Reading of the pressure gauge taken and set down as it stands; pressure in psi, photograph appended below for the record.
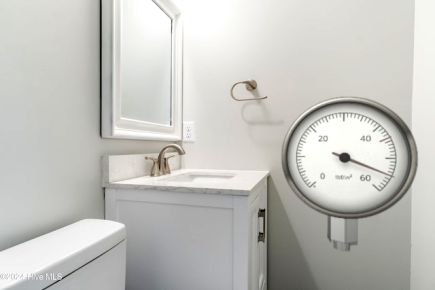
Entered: 55 psi
